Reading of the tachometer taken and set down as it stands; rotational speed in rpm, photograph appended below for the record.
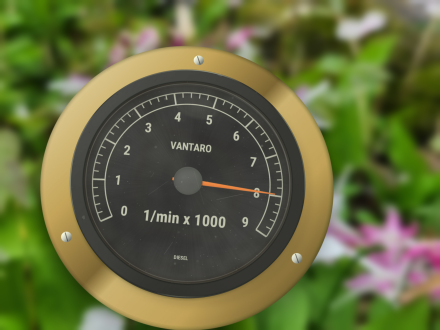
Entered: 8000 rpm
